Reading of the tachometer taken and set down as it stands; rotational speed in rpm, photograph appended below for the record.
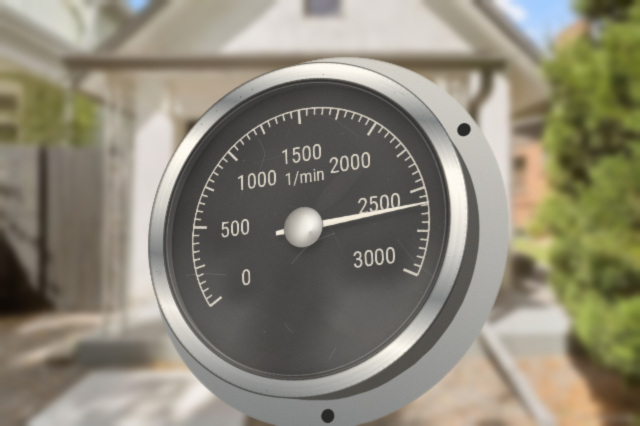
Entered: 2600 rpm
